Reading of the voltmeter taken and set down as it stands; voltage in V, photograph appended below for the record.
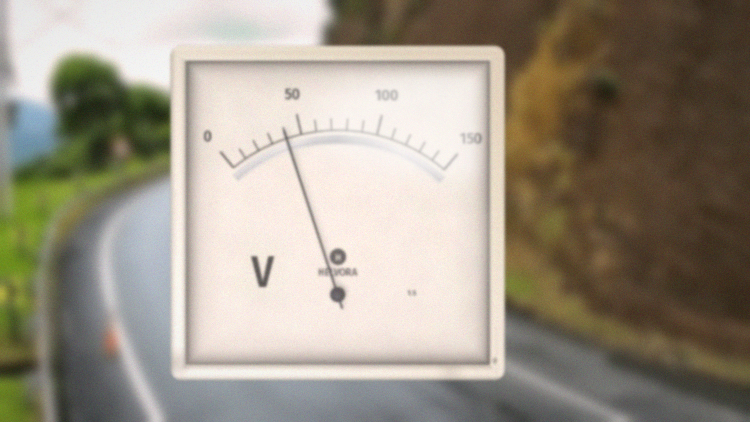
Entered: 40 V
